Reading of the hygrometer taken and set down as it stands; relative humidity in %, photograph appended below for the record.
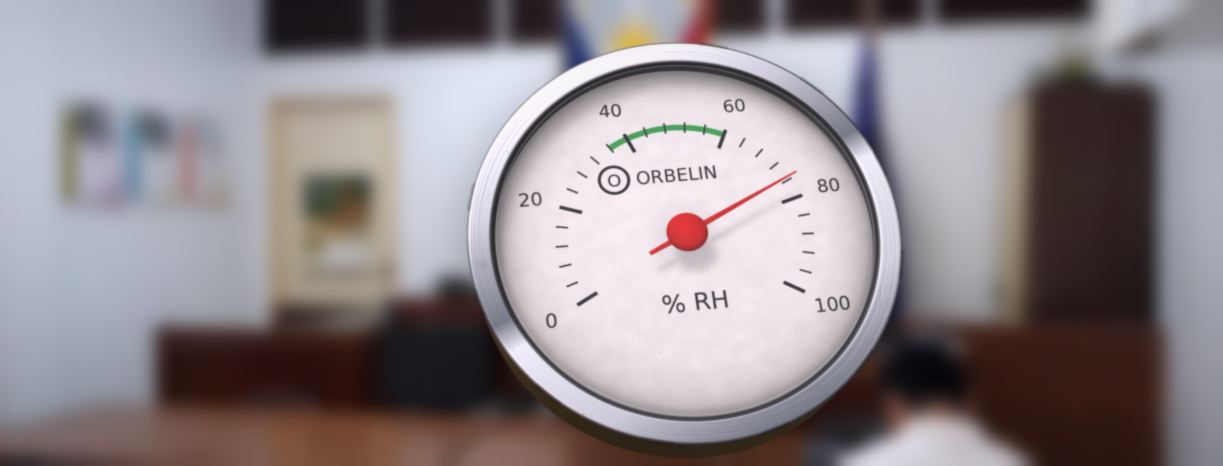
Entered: 76 %
